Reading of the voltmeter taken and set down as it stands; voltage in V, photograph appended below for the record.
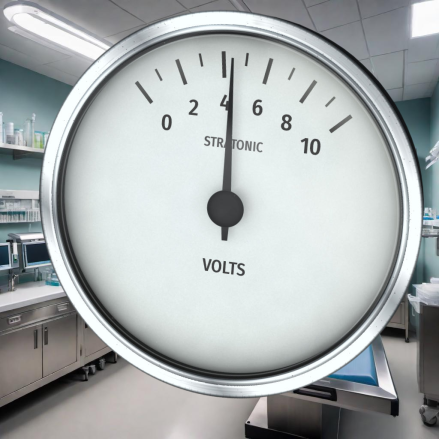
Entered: 4.5 V
